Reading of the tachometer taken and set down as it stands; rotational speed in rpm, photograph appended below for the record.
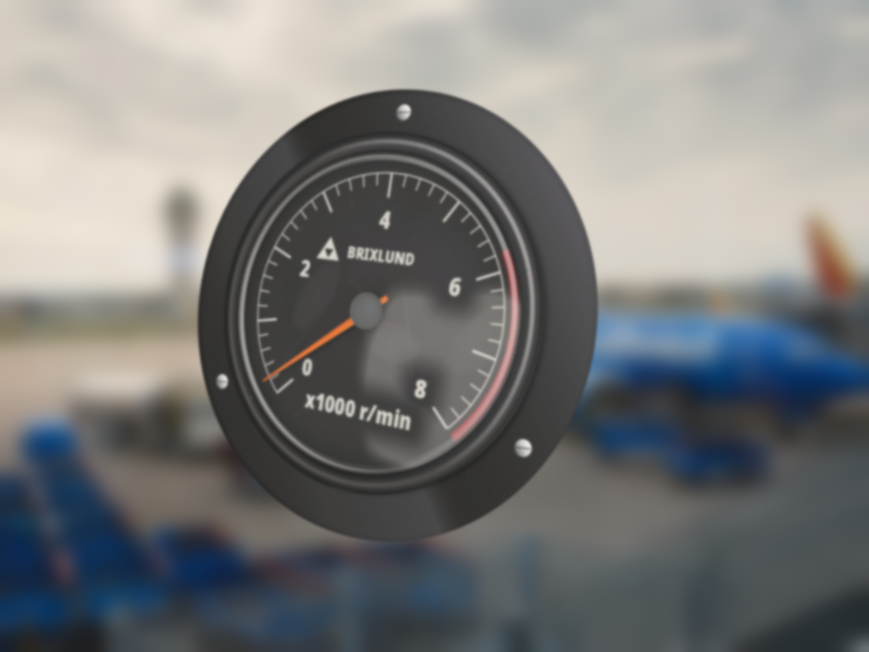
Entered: 200 rpm
